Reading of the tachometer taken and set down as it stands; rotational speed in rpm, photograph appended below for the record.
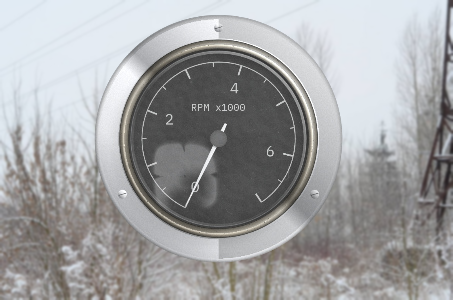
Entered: 0 rpm
